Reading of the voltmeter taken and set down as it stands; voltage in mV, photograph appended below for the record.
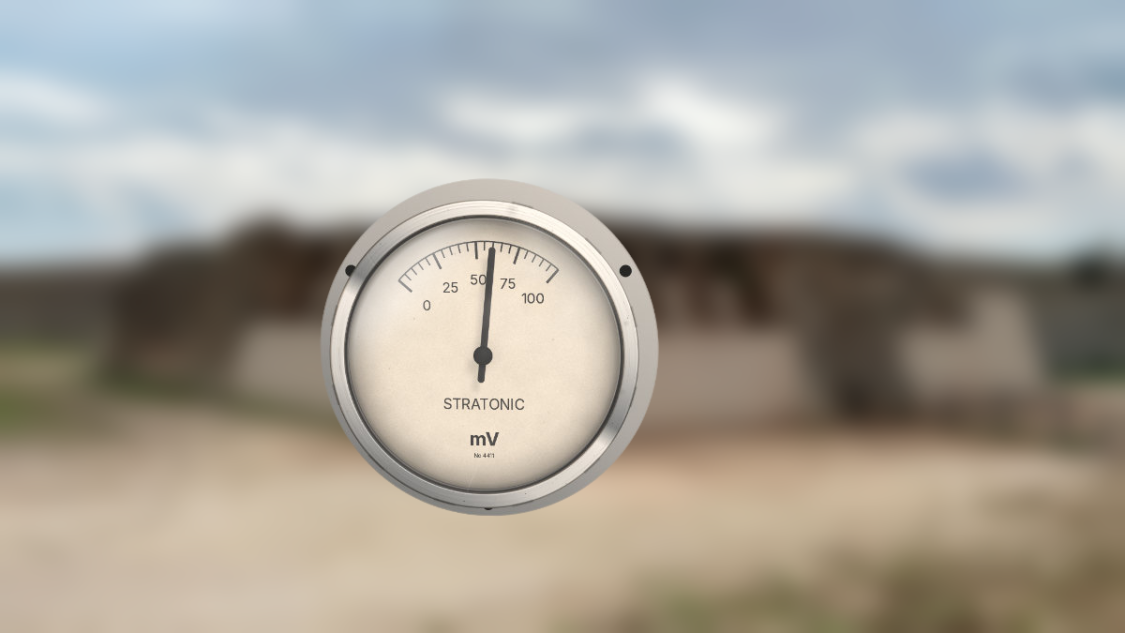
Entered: 60 mV
